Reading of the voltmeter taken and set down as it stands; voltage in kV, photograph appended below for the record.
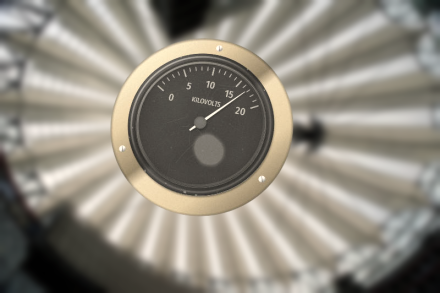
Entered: 17 kV
